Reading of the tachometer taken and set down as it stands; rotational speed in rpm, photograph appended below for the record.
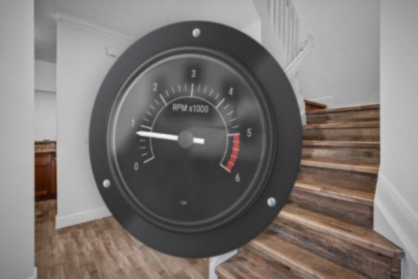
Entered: 800 rpm
